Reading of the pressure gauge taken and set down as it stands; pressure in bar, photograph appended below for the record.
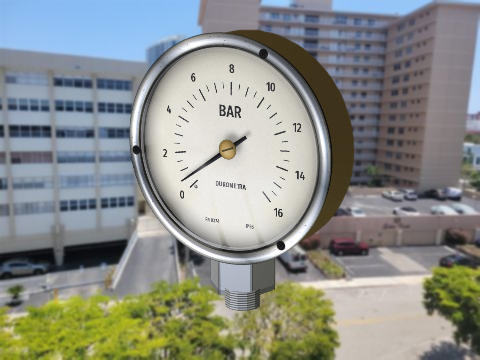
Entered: 0.5 bar
